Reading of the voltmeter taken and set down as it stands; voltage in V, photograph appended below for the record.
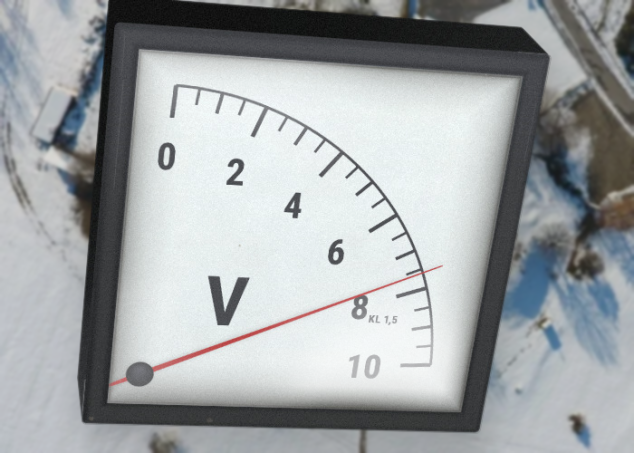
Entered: 7.5 V
